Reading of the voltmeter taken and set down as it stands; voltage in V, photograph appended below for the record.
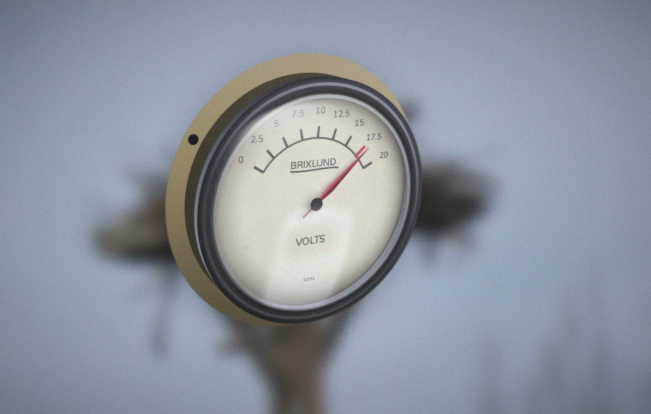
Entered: 17.5 V
